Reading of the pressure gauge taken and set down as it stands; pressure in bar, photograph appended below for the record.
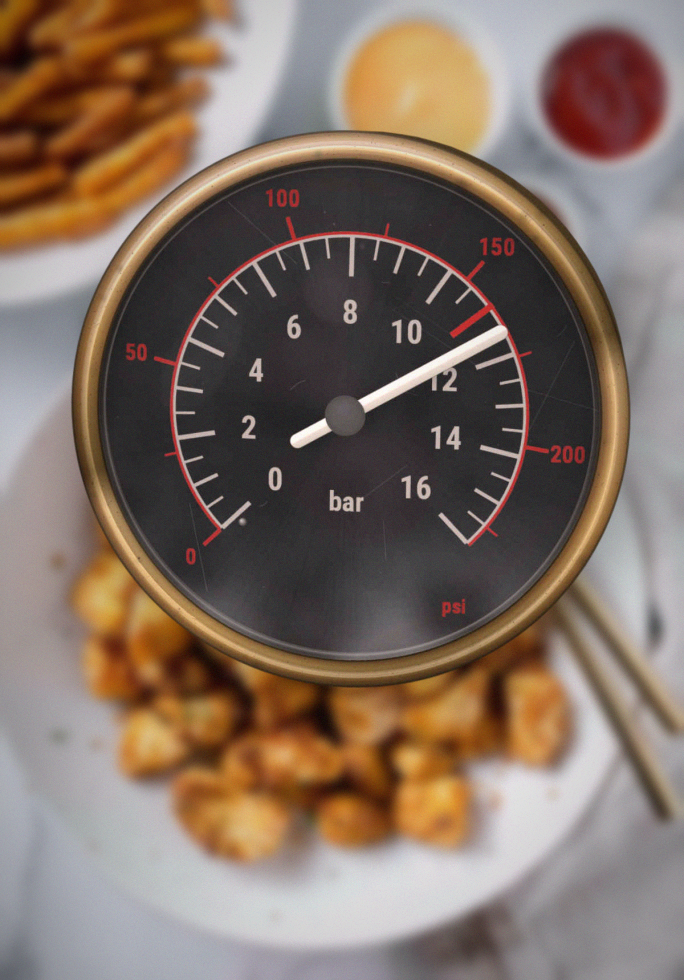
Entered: 11.5 bar
